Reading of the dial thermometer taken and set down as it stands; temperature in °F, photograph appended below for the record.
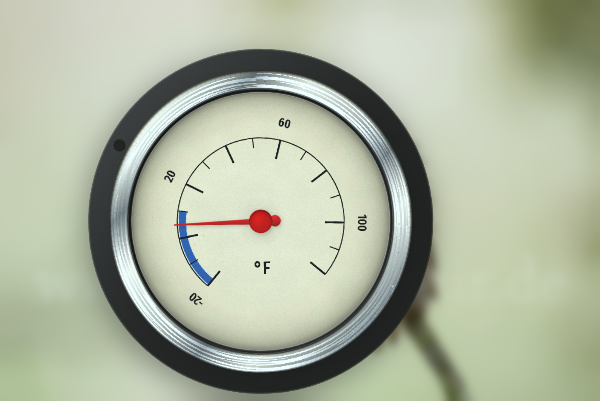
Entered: 5 °F
